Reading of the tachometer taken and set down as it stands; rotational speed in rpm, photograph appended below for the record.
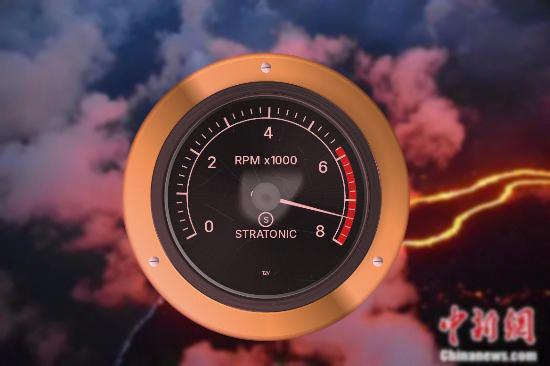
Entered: 7400 rpm
